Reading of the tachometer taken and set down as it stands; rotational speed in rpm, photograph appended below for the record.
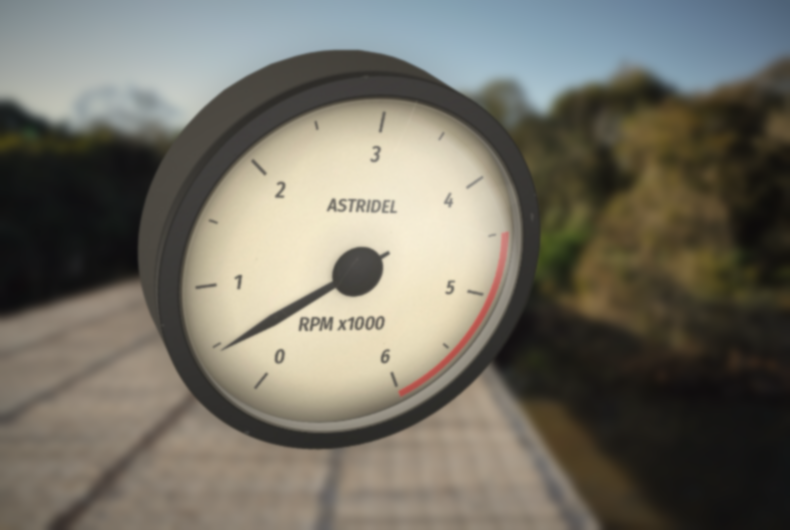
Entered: 500 rpm
